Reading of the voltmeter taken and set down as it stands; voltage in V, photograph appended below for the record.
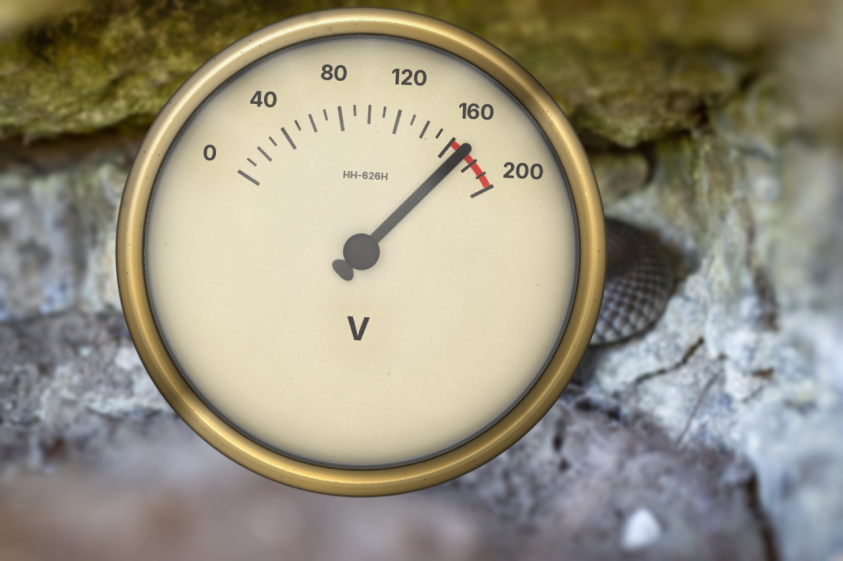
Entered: 170 V
